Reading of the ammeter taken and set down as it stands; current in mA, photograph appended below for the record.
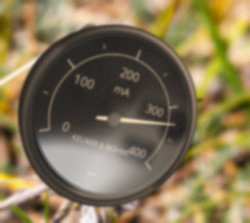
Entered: 325 mA
